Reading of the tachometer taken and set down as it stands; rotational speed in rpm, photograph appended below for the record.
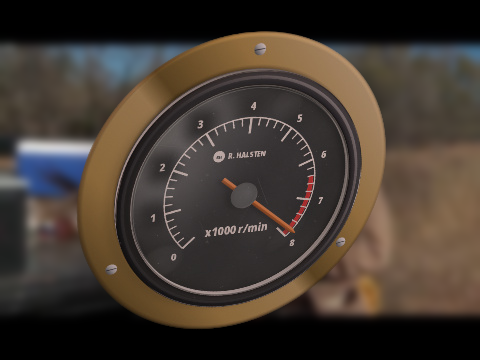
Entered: 7800 rpm
